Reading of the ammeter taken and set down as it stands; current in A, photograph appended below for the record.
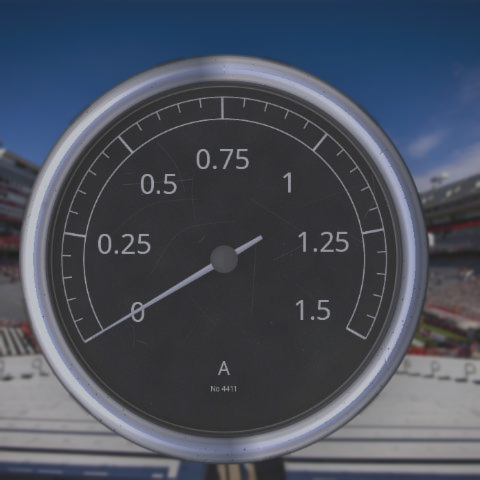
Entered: 0 A
